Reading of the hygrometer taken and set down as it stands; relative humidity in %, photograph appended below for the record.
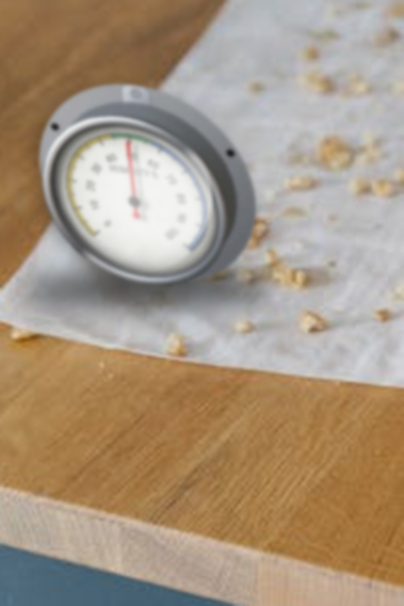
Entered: 50 %
